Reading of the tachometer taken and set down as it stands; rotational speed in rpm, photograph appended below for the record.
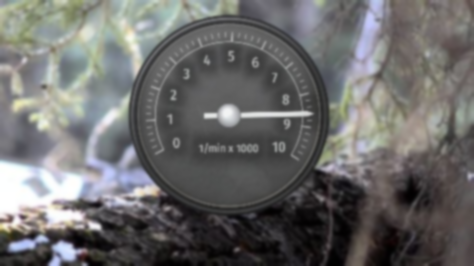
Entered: 8600 rpm
